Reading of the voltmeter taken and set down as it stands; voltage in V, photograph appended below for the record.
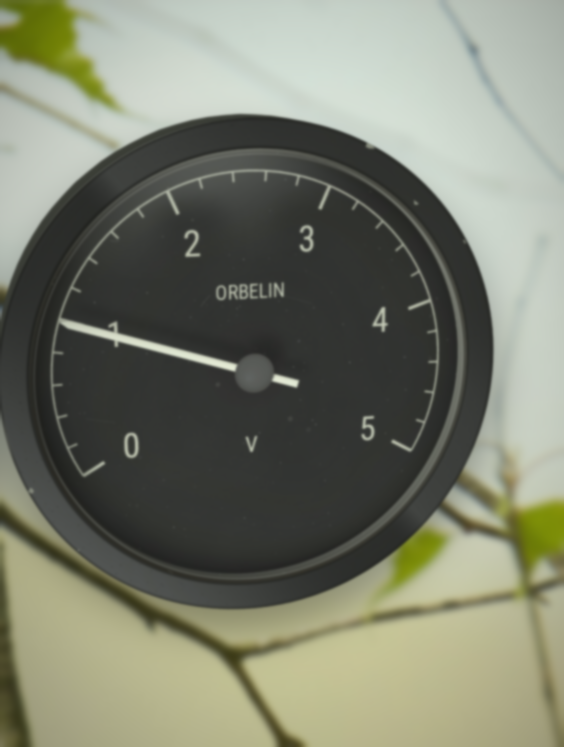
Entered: 1 V
